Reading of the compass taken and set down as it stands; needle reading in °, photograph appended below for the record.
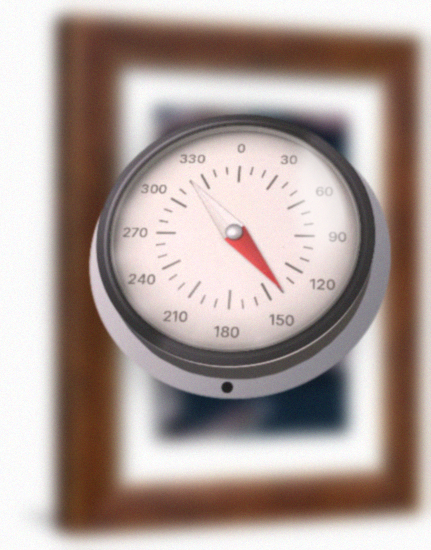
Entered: 140 °
